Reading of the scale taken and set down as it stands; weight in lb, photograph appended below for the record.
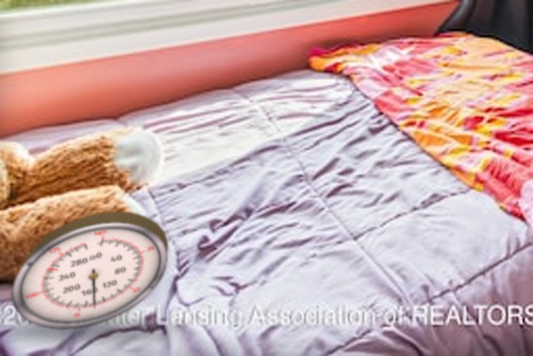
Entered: 150 lb
